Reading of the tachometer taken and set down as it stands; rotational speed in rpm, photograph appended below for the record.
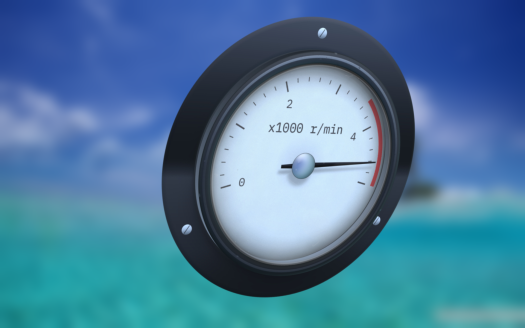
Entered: 4600 rpm
